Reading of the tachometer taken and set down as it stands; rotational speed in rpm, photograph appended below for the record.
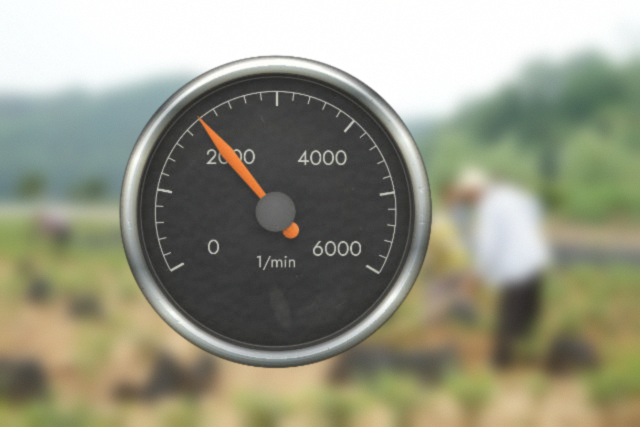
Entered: 2000 rpm
